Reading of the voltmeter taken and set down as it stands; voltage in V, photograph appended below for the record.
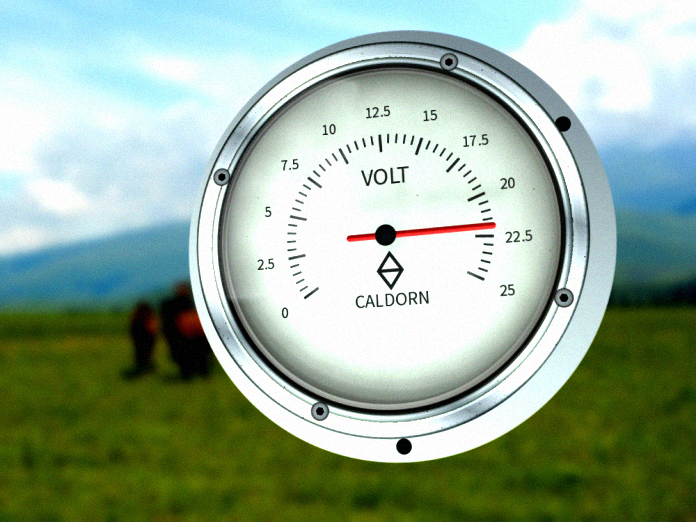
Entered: 22 V
